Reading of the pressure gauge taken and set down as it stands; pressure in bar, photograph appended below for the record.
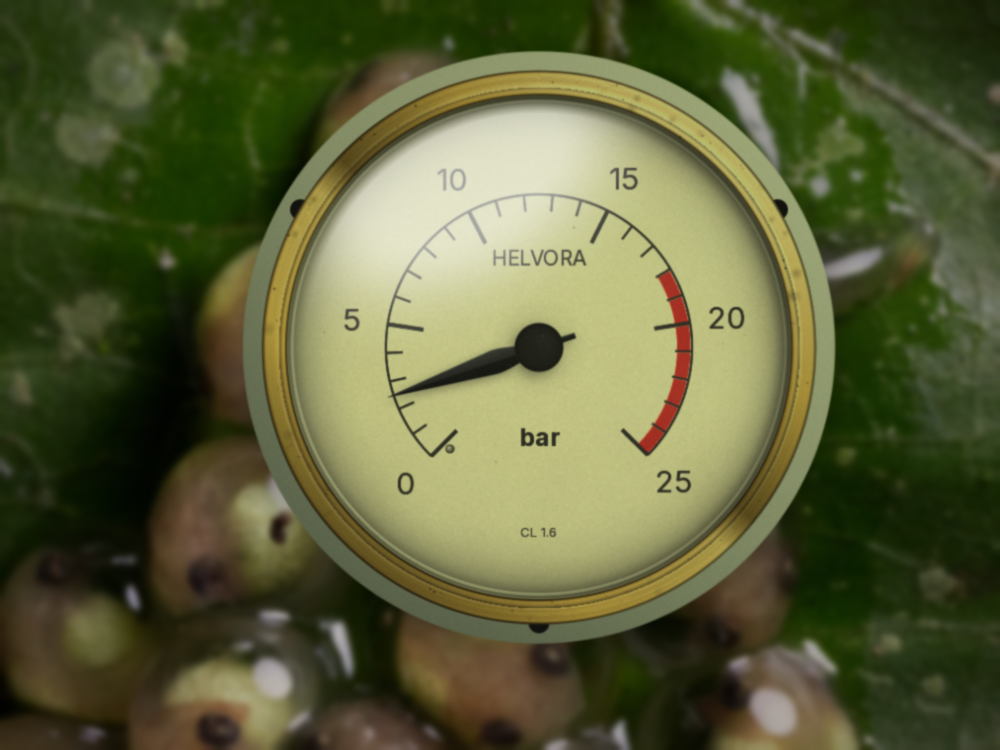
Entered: 2.5 bar
